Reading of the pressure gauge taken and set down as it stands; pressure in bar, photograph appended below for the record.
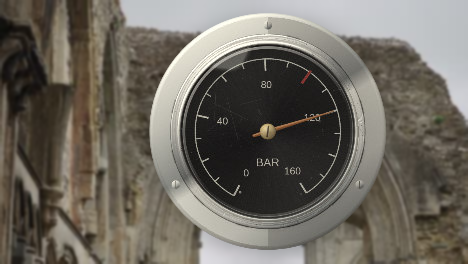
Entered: 120 bar
